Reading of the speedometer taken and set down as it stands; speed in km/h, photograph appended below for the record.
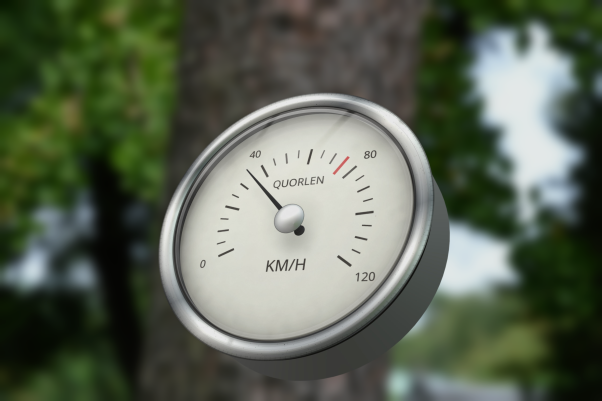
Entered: 35 km/h
